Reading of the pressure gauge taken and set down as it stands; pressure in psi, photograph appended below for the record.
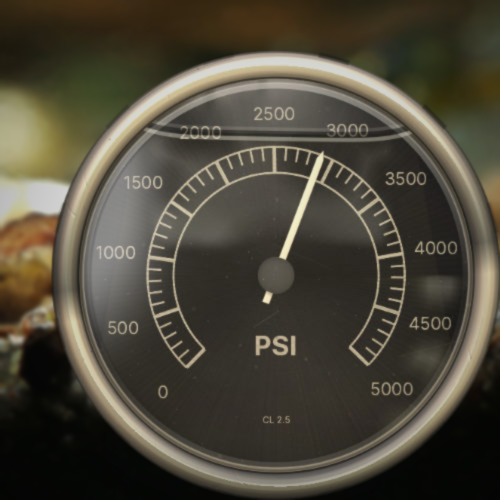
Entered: 2900 psi
